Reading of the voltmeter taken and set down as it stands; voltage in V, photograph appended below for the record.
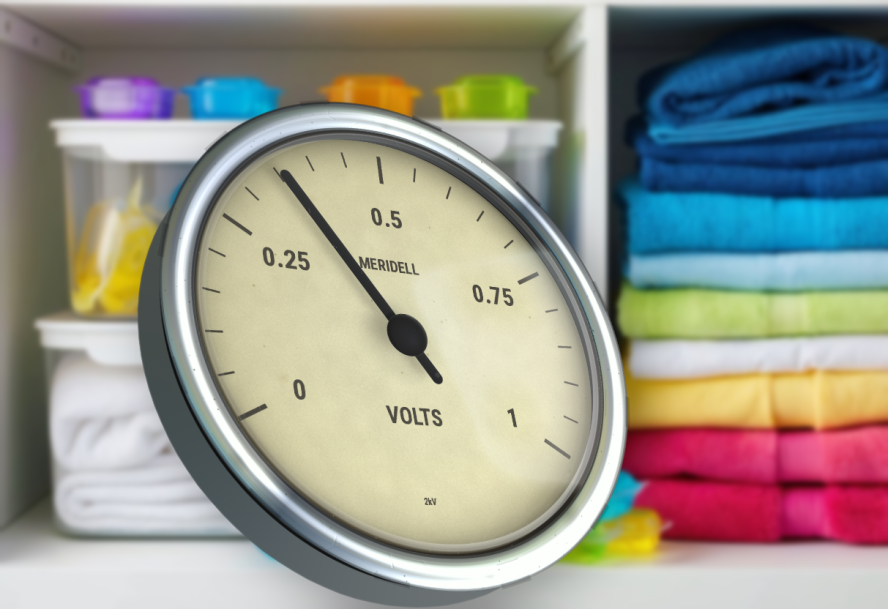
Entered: 0.35 V
